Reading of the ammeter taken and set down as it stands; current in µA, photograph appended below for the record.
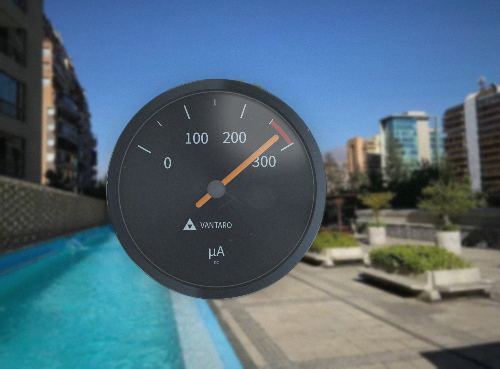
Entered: 275 µA
